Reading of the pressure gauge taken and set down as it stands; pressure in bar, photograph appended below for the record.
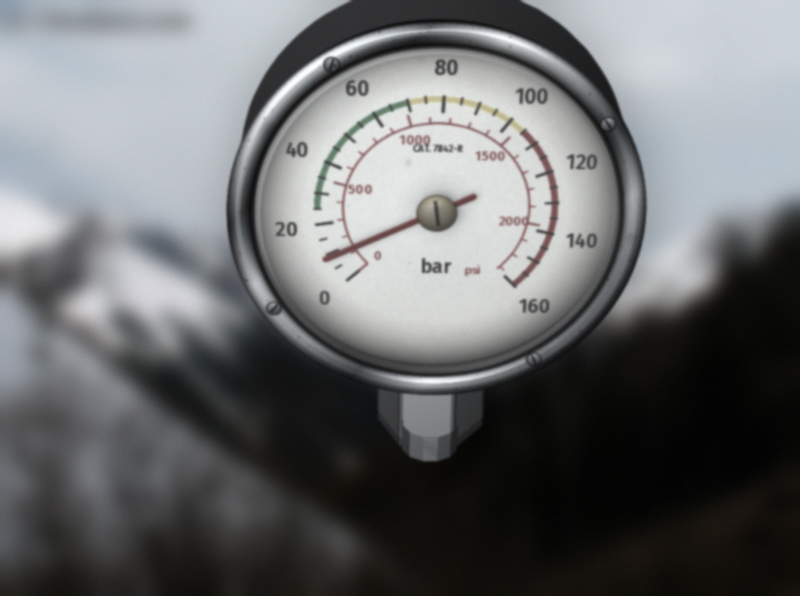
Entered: 10 bar
